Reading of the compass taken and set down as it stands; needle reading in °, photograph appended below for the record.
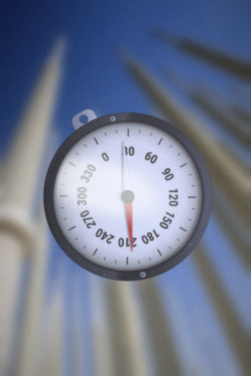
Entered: 205 °
